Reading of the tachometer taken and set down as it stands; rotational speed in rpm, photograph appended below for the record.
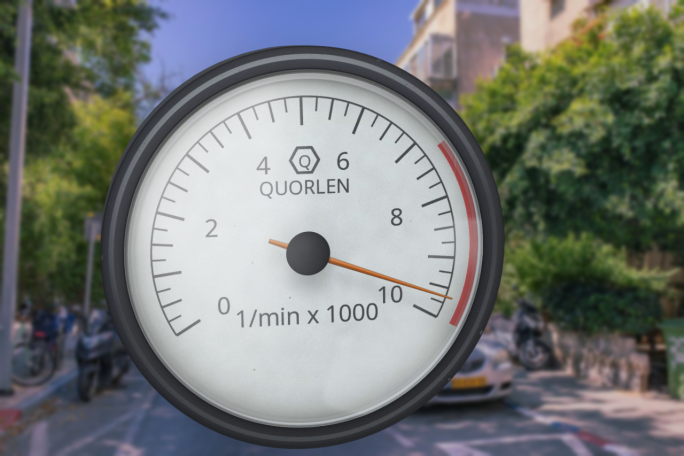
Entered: 9625 rpm
